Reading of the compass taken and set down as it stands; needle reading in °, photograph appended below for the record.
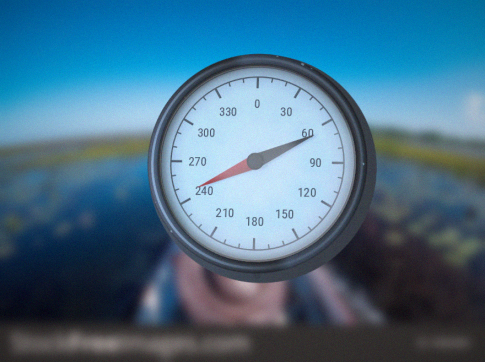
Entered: 245 °
